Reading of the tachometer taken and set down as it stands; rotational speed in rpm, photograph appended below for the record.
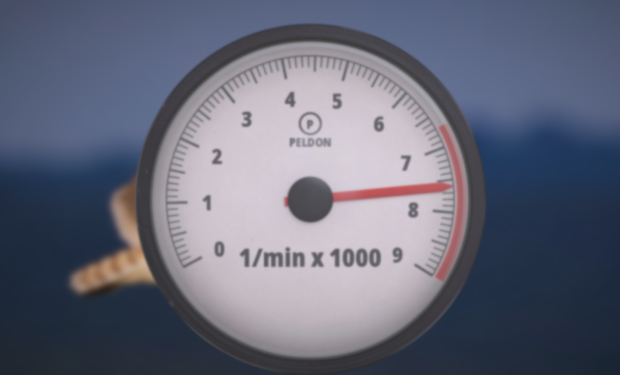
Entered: 7600 rpm
